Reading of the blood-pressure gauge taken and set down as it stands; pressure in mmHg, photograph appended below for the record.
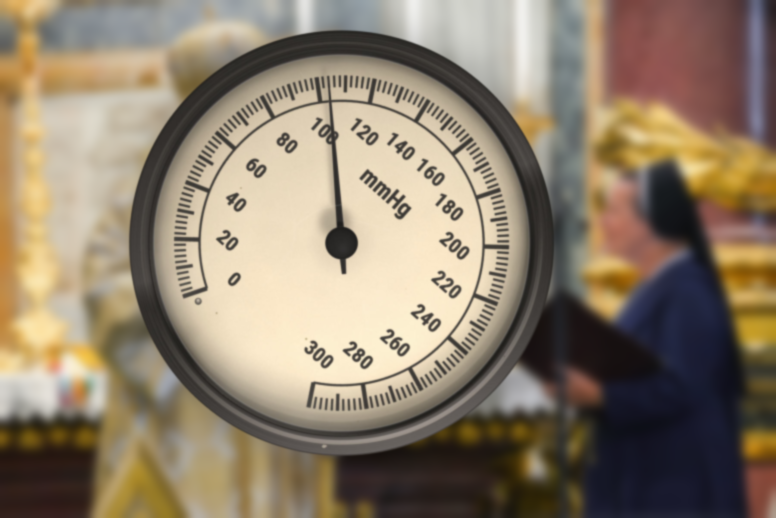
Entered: 104 mmHg
